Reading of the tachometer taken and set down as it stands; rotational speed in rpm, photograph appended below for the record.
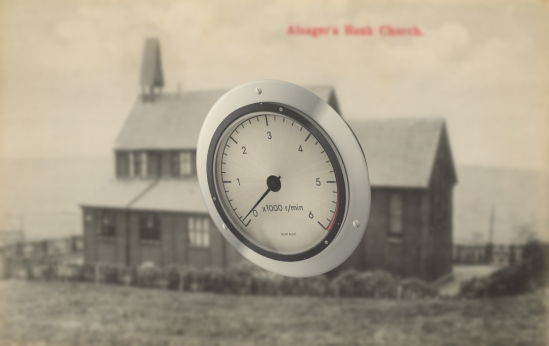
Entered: 100 rpm
